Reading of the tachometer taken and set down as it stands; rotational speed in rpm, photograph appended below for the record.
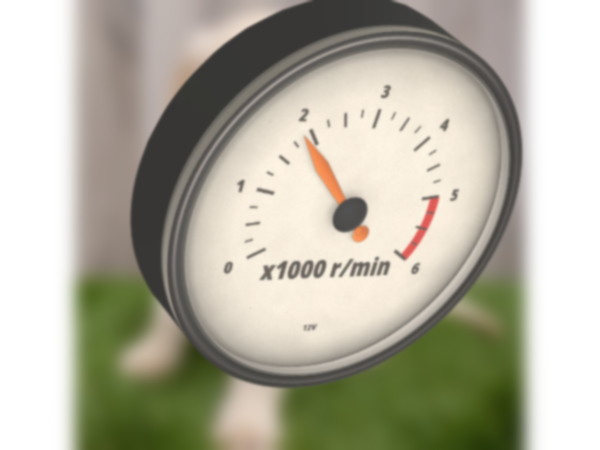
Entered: 1875 rpm
